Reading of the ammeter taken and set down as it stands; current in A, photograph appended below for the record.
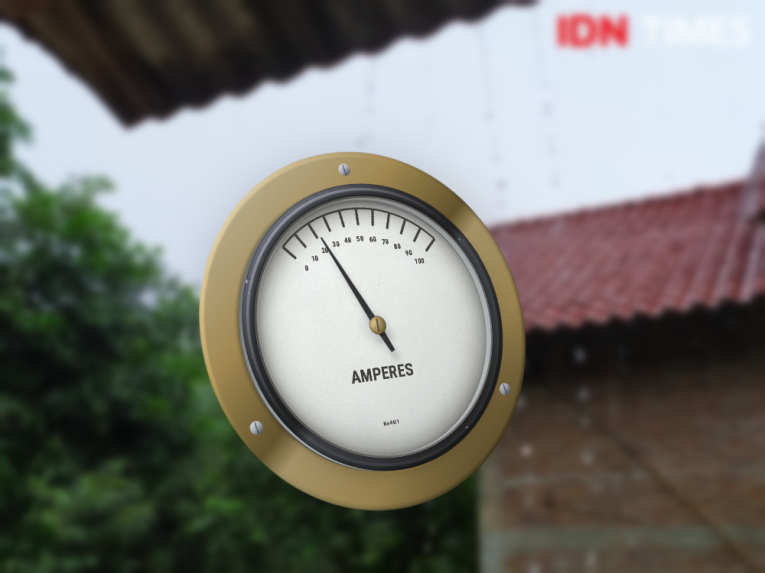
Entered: 20 A
